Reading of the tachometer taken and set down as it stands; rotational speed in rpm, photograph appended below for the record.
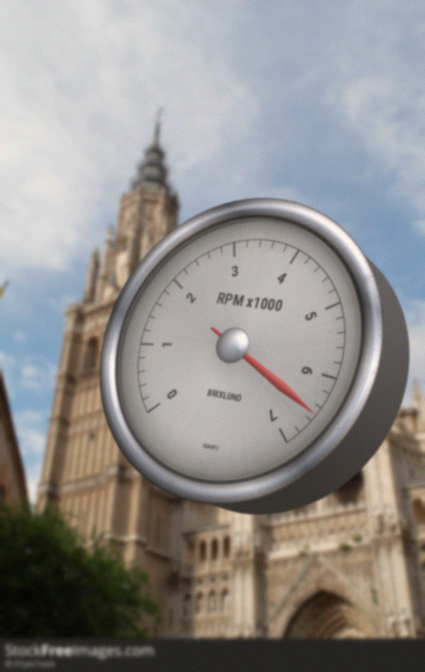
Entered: 6500 rpm
